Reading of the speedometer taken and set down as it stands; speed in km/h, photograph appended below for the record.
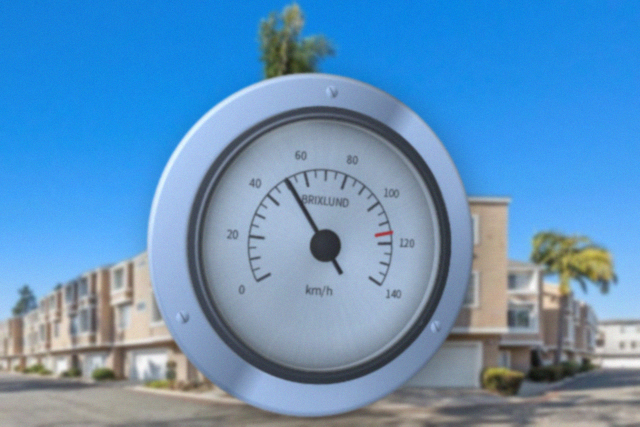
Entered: 50 km/h
